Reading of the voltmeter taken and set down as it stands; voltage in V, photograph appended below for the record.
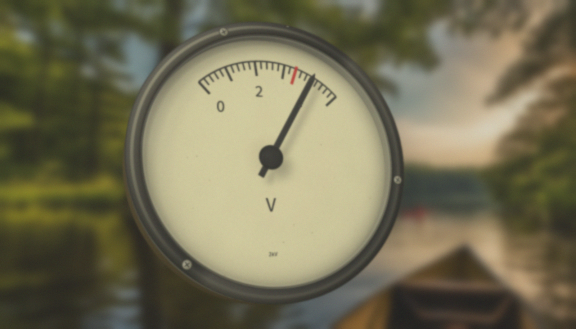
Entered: 4 V
